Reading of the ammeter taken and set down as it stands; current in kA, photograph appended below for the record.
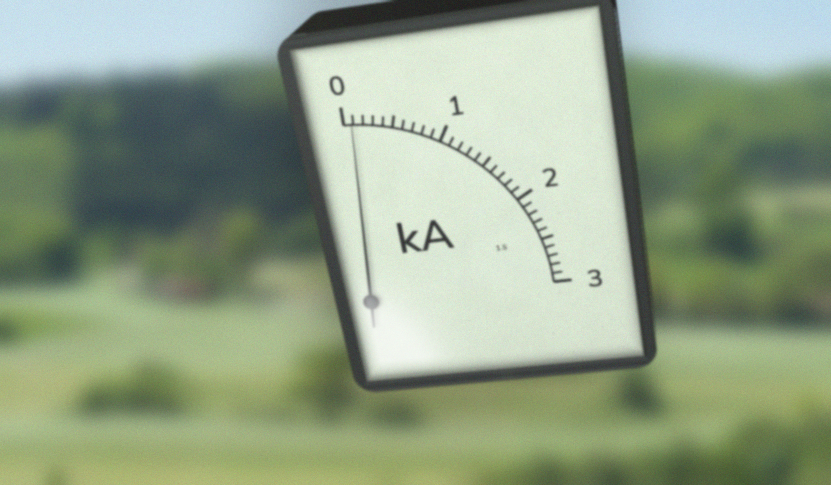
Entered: 0.1 kA
